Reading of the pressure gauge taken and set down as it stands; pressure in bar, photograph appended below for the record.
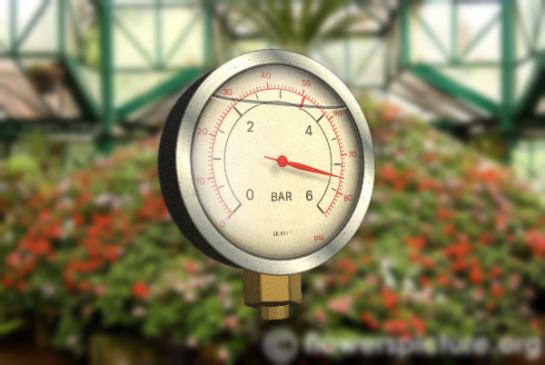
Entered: 5.25 bar
